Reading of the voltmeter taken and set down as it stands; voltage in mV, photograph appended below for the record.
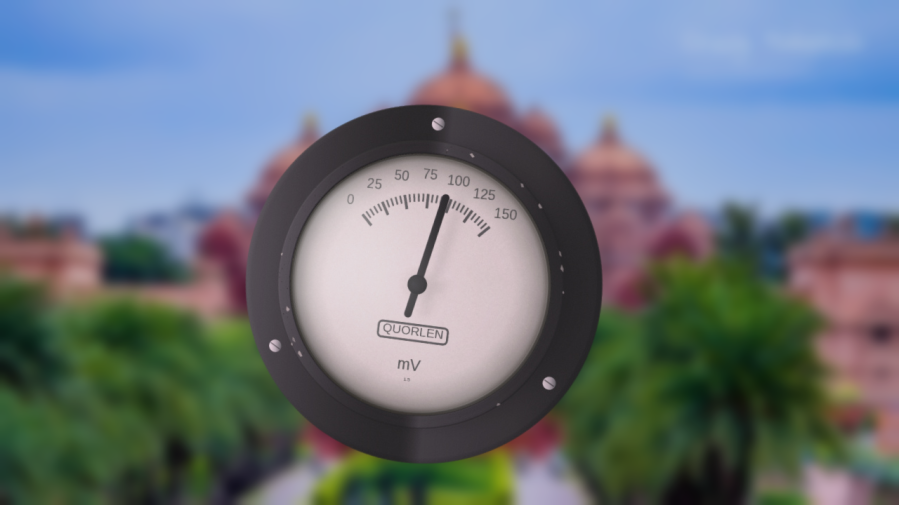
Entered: 95 mV
